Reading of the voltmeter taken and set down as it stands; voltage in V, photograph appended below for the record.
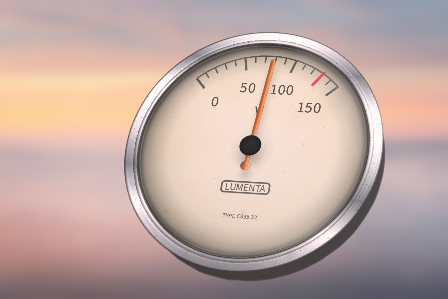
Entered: 80 V
